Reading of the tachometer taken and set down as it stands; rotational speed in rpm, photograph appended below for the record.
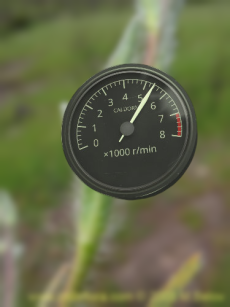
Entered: 5400 rpm
